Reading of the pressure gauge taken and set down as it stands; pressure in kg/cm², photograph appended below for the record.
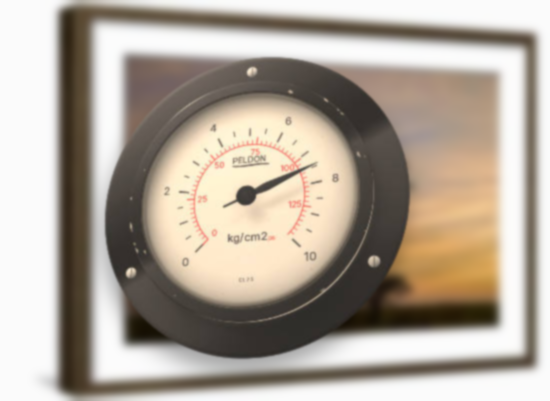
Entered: 7.5 kg/cm²
